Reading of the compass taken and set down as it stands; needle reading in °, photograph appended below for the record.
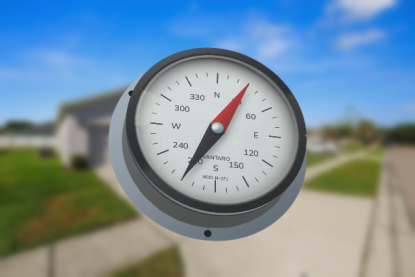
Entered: 30 °
